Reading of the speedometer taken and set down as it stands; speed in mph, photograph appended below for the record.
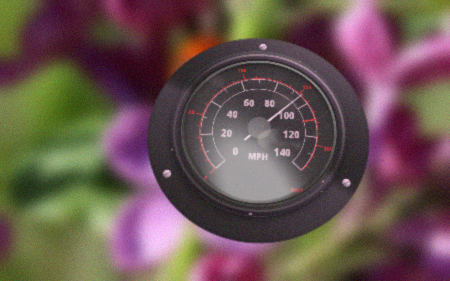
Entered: 95 mph
